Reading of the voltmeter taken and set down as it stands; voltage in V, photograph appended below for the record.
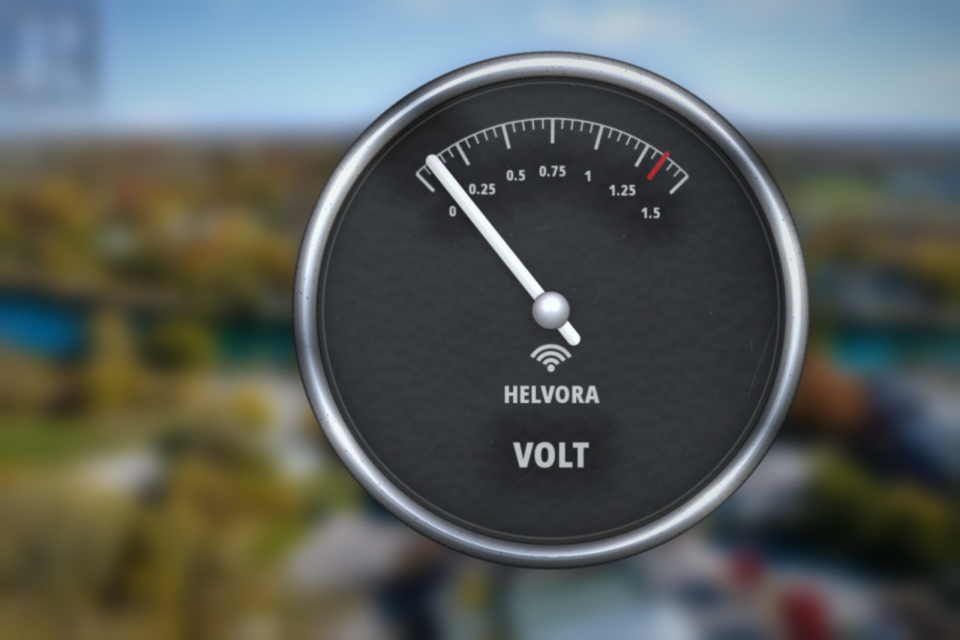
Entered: 0.1 V
